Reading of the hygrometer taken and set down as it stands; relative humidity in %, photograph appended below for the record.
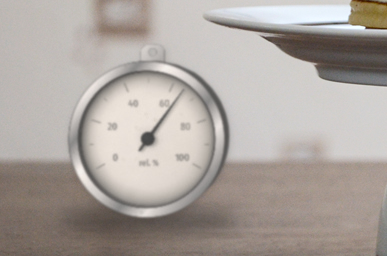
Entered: 65 %
